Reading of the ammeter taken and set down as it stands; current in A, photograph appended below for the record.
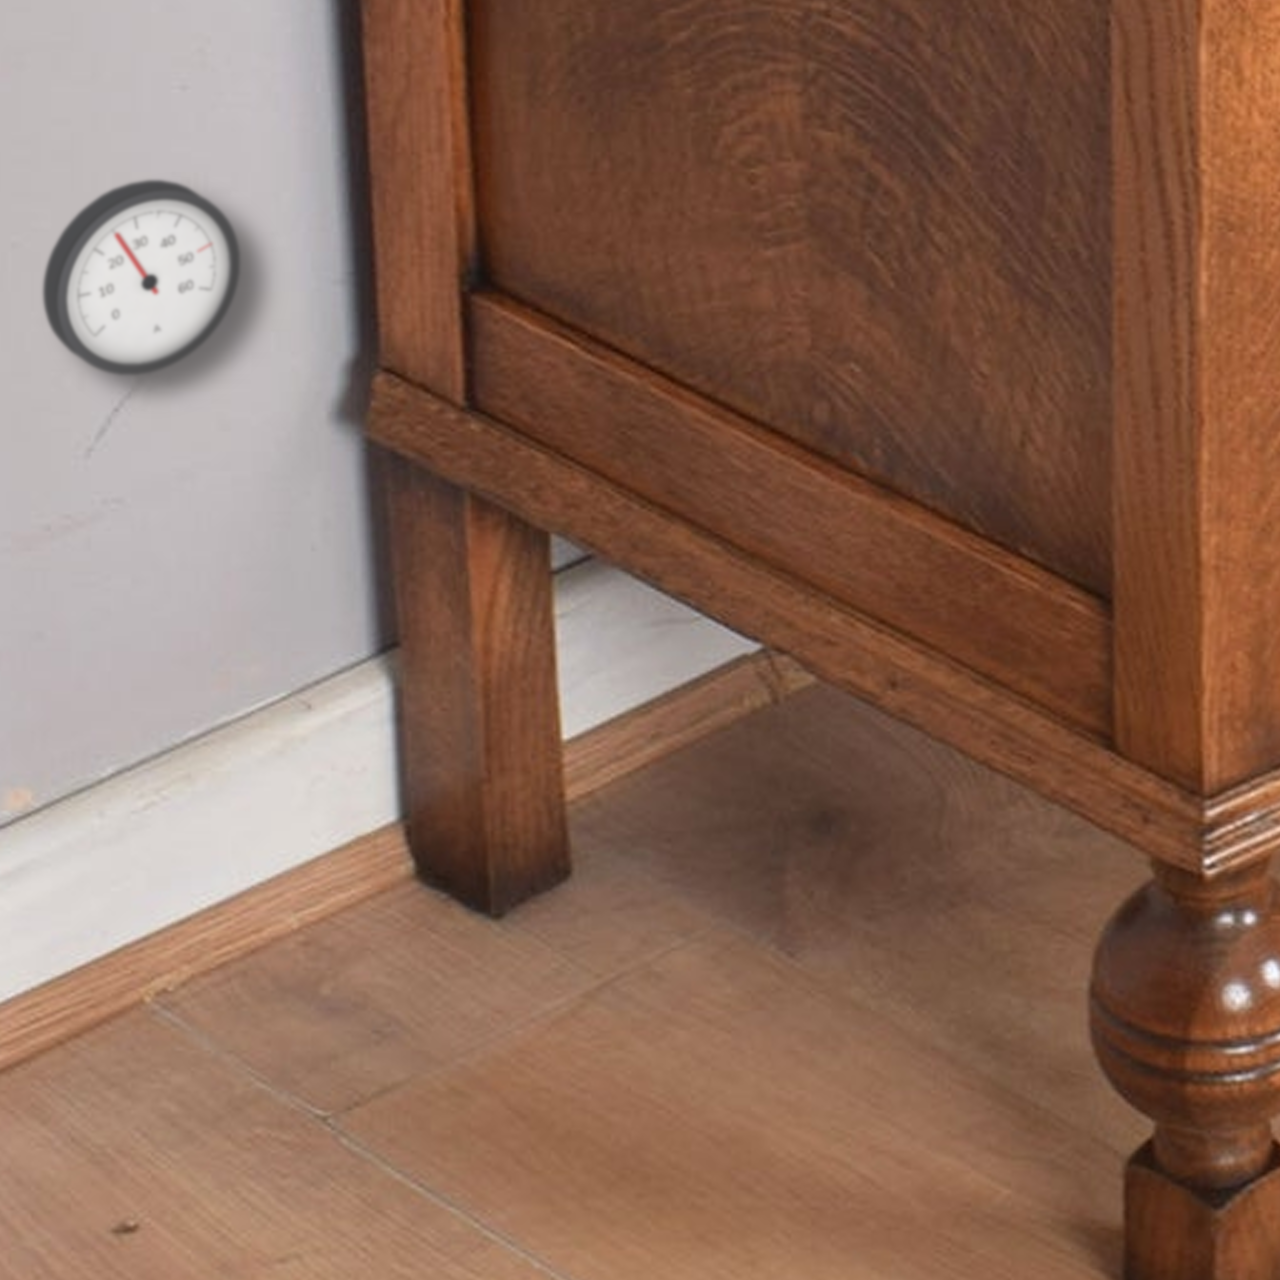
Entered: 25 A
